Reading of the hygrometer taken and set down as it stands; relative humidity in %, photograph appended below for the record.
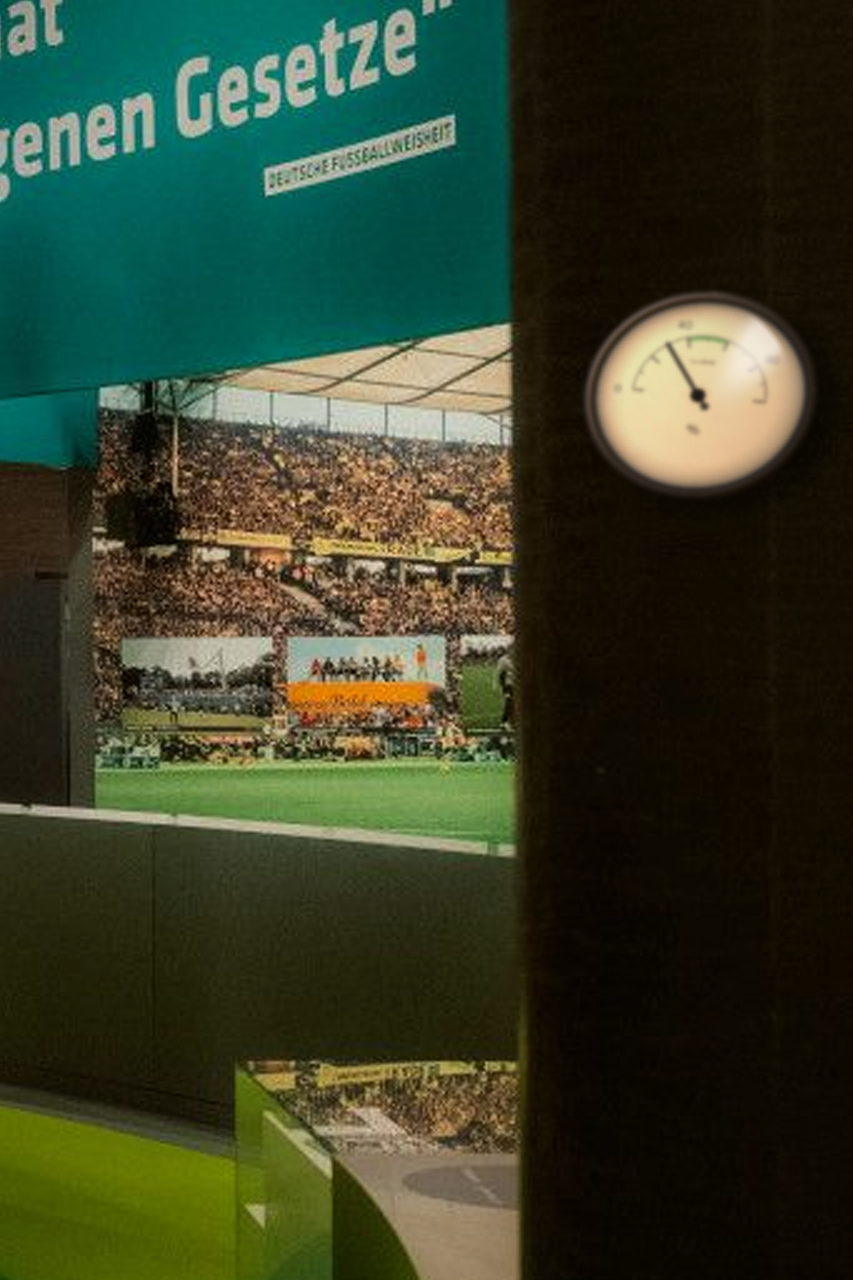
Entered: 30 %
